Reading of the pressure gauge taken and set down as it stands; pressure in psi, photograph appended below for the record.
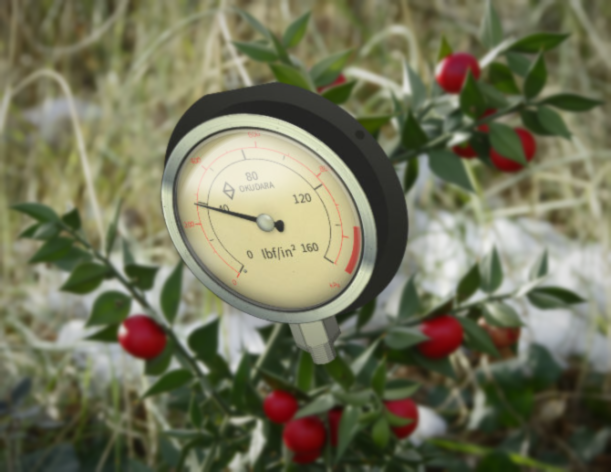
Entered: 40 psi
